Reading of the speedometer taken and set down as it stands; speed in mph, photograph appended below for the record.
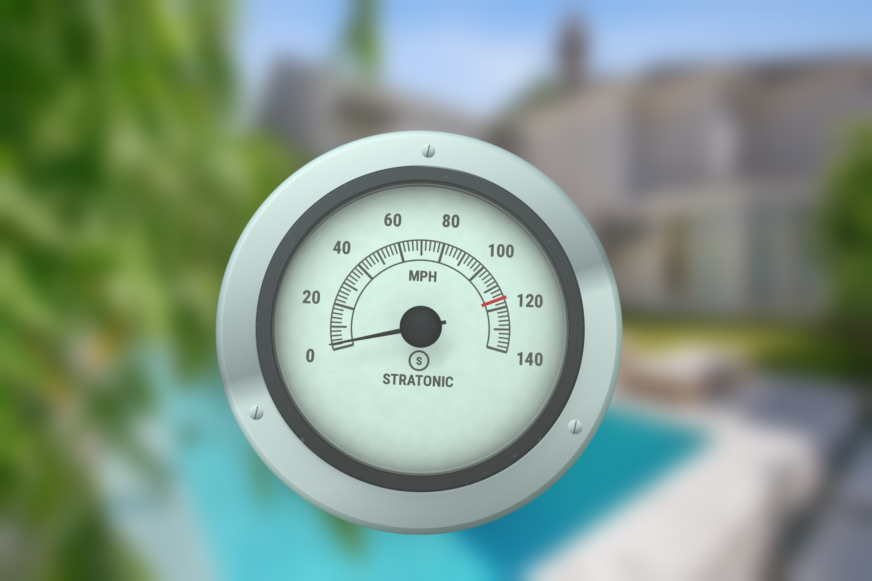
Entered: 2 mph
